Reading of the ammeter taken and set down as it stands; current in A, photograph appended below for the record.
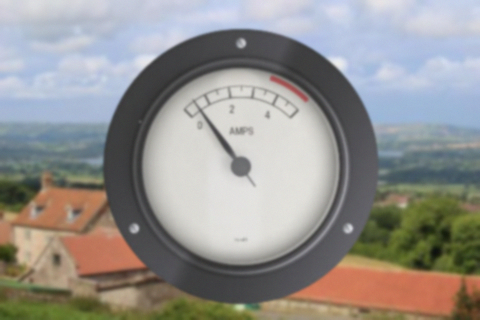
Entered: 0.5 A
